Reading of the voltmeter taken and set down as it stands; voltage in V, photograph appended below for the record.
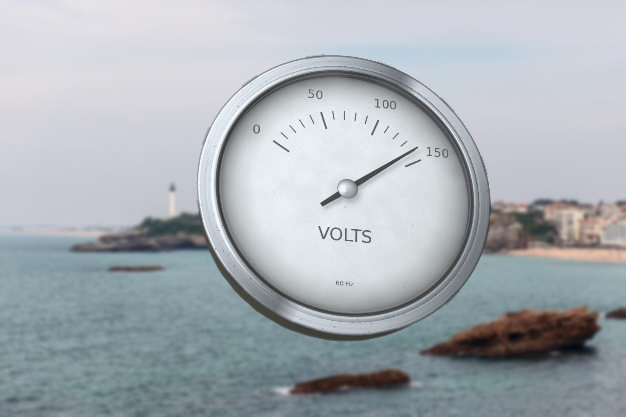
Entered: 140 V
